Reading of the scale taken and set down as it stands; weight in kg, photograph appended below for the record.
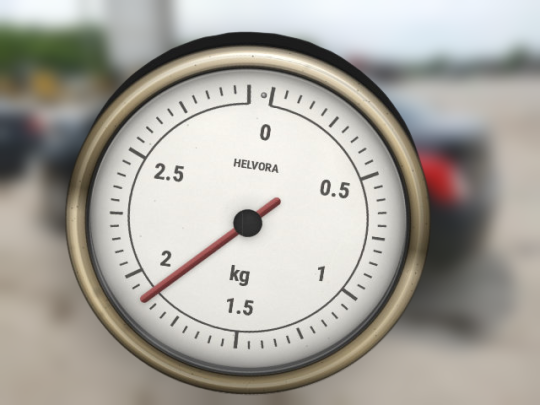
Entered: 1.9 kg
